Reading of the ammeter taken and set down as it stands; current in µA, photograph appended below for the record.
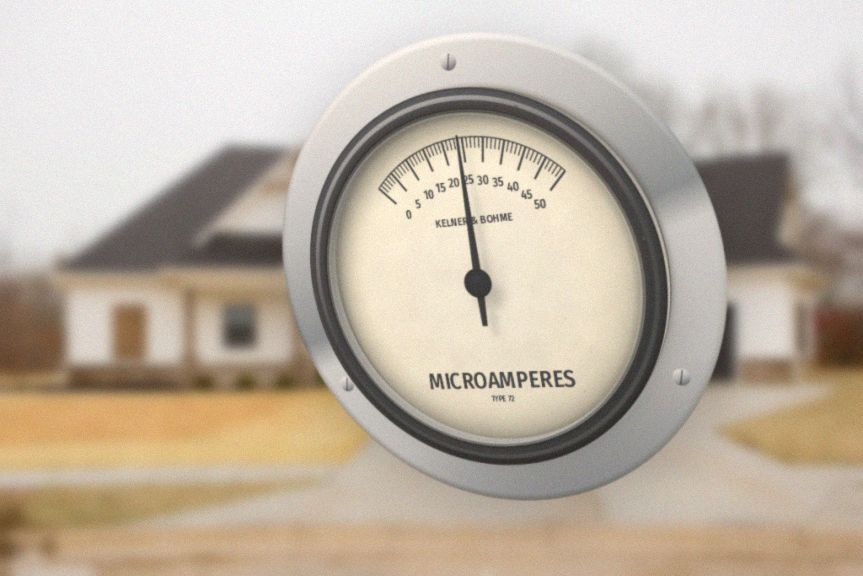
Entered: 25 µA
